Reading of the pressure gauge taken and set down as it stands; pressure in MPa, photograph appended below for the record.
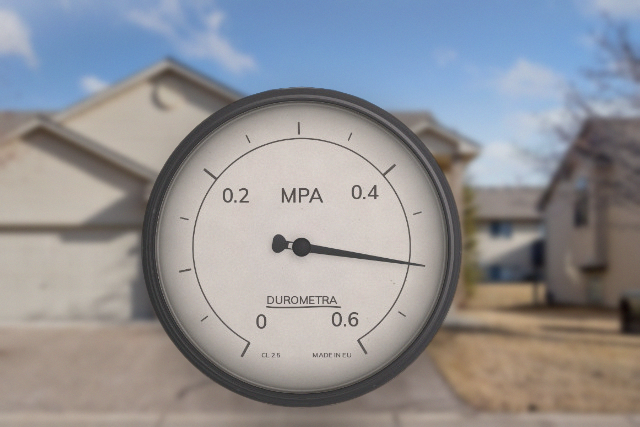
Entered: 0.5 MPa
